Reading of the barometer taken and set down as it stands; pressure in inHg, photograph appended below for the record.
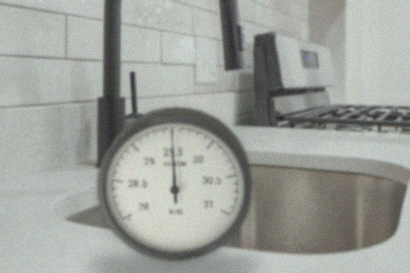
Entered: 29.5 inHg
